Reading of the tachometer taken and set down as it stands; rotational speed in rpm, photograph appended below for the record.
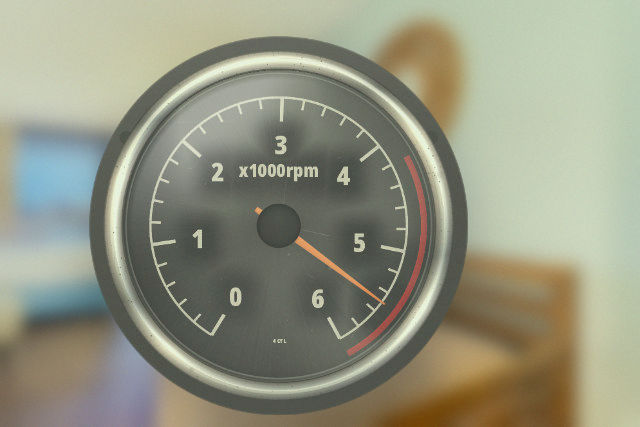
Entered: 5500 rpm
